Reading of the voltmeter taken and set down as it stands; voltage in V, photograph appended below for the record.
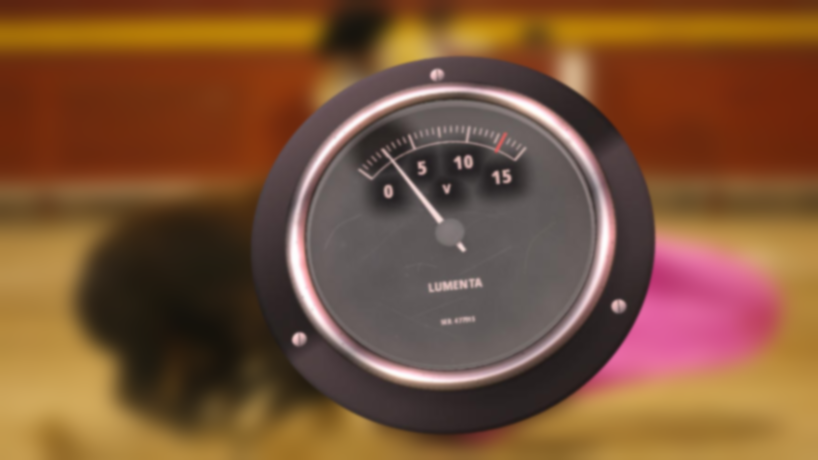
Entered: 2.5 V
